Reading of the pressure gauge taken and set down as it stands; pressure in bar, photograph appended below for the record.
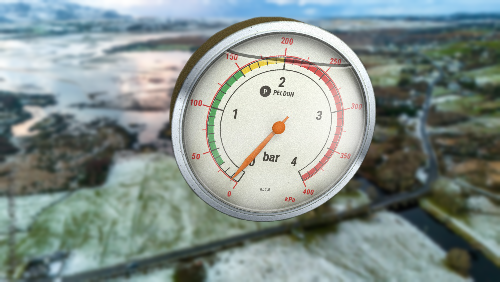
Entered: 0.1 bar
